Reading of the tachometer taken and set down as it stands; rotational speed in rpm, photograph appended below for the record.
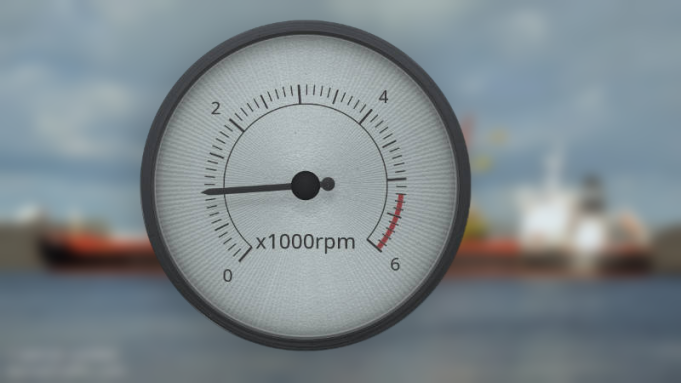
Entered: 1000 rpm
